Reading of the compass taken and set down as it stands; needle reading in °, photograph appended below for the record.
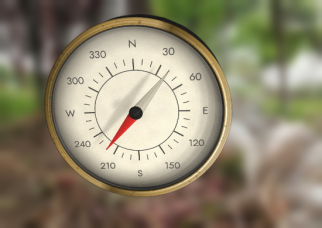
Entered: 220 °
